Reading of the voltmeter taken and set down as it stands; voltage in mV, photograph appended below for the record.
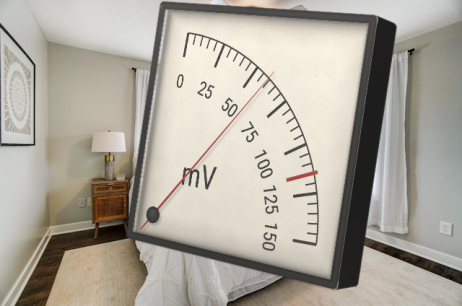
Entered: 60 mV
